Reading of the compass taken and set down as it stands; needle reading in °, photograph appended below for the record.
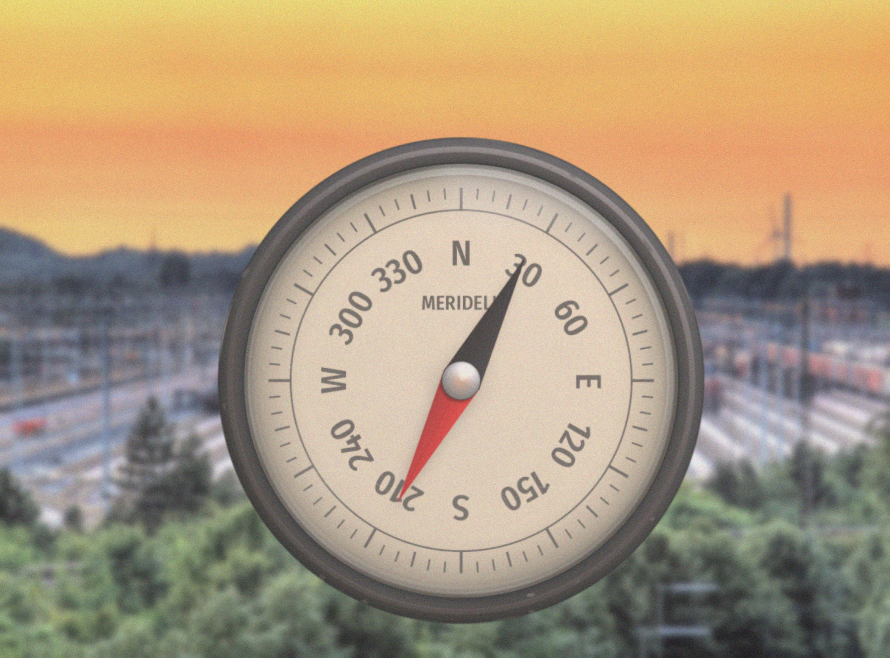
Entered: 207.5 °
